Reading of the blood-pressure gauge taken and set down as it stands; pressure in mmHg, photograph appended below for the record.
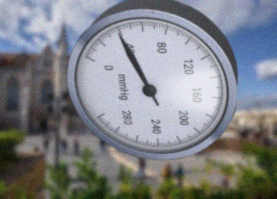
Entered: 40 mmHg
